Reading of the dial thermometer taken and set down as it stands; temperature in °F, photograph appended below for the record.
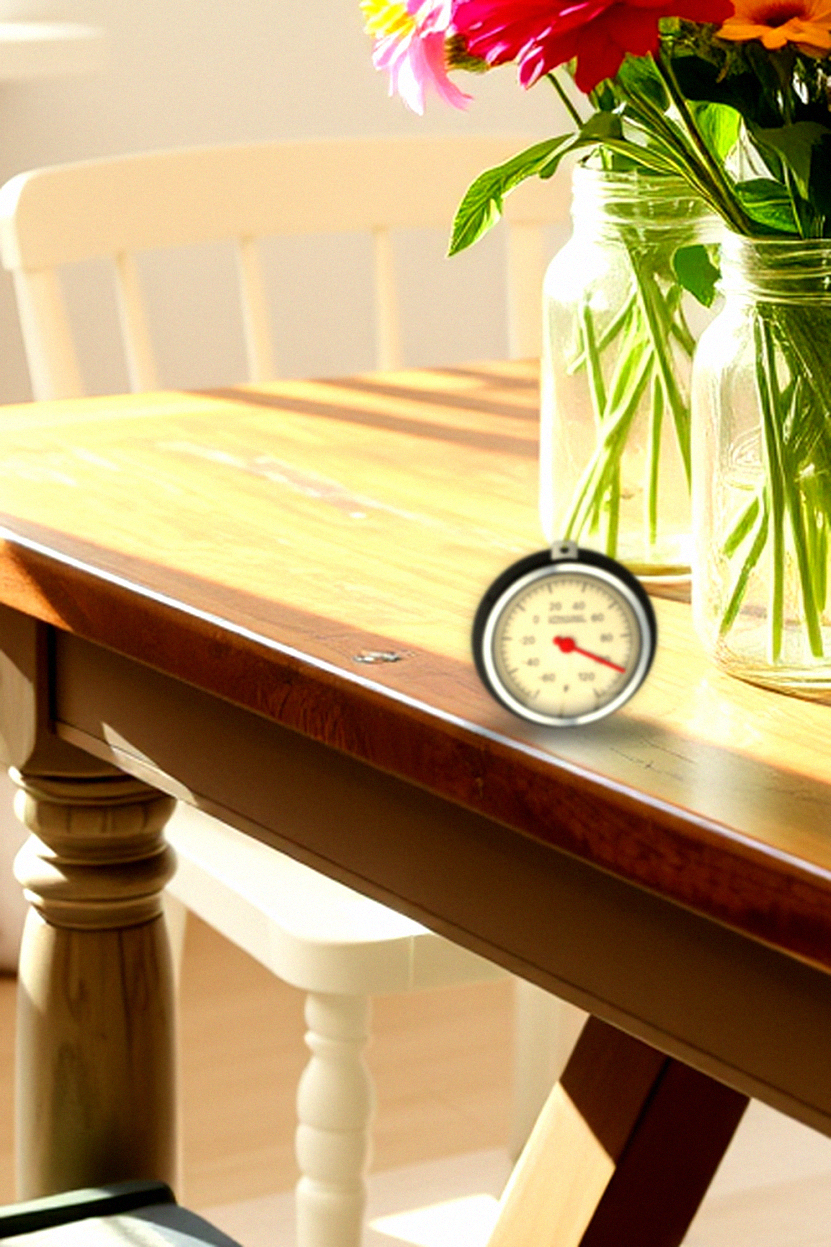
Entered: 100 °F
